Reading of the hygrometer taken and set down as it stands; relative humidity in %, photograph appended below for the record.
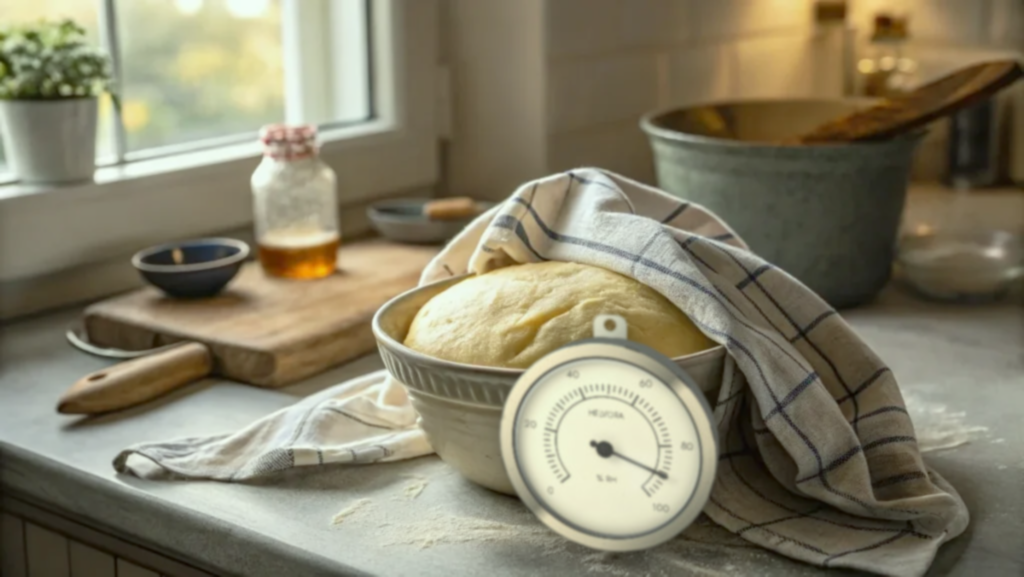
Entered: 90 %
